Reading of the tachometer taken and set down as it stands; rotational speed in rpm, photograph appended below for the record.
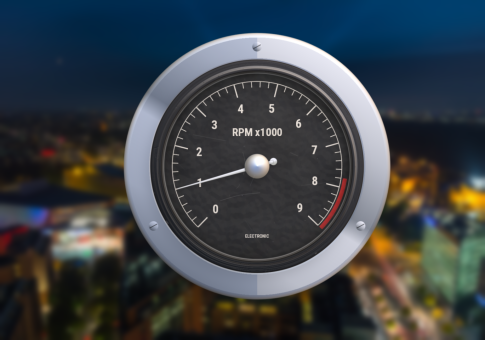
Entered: 1000 rpm
